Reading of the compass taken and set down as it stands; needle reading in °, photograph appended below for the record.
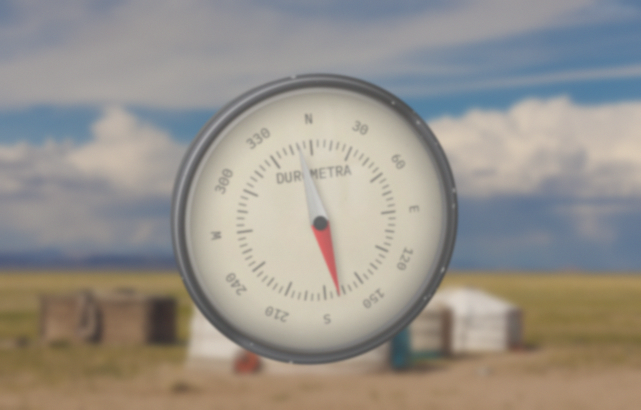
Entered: 170 °
